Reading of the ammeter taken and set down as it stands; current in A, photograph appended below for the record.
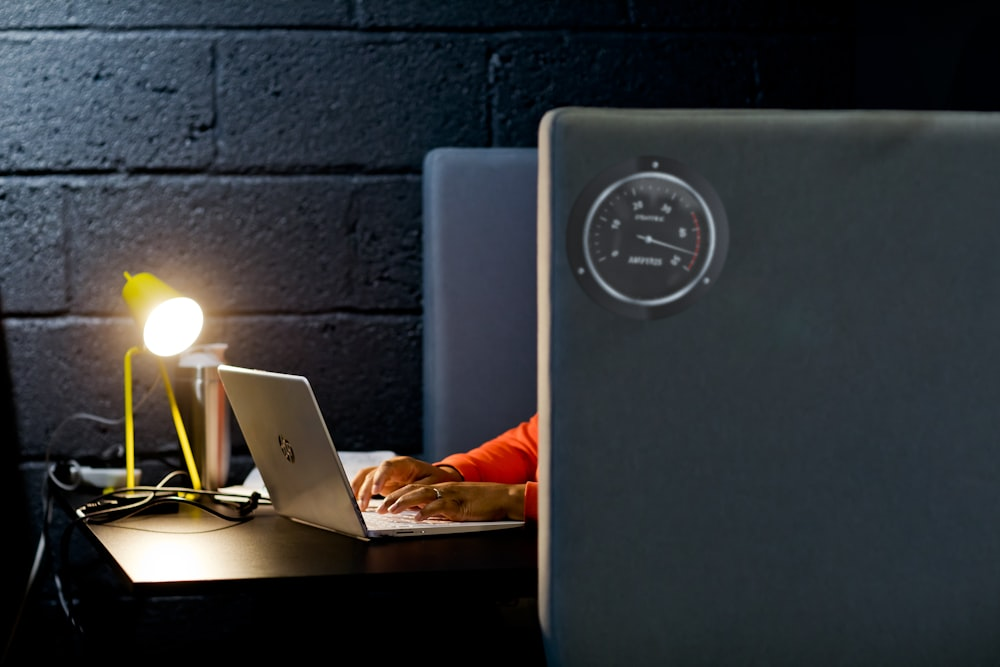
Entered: 46 A
